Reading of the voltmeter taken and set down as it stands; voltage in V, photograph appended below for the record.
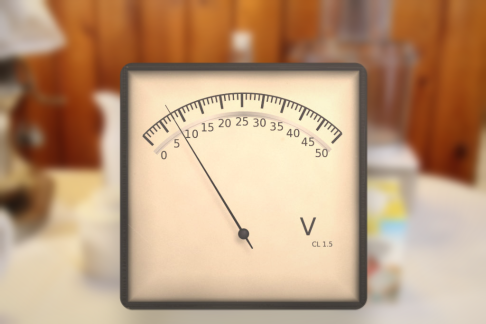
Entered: 8 V
